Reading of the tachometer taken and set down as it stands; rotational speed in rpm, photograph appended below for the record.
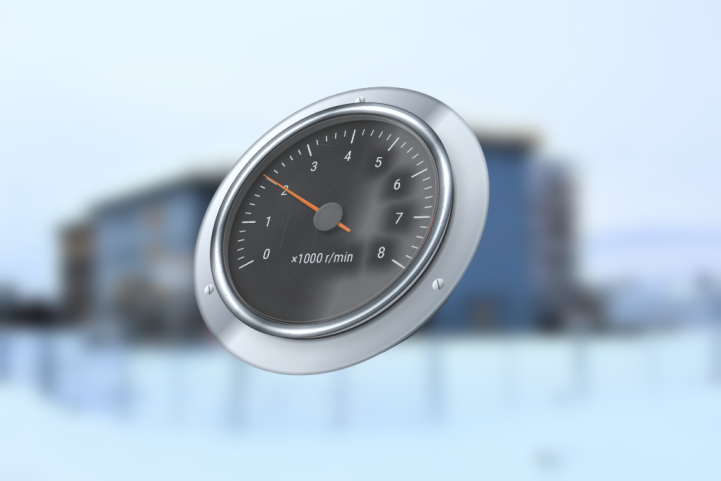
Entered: 2000 rpm
